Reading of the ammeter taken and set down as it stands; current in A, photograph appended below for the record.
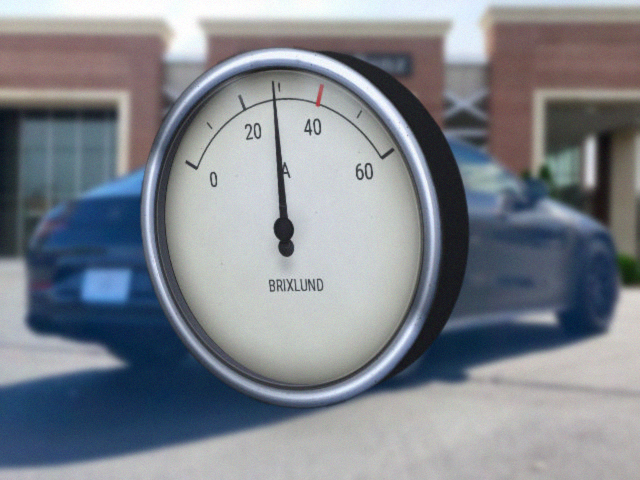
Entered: 30 A
